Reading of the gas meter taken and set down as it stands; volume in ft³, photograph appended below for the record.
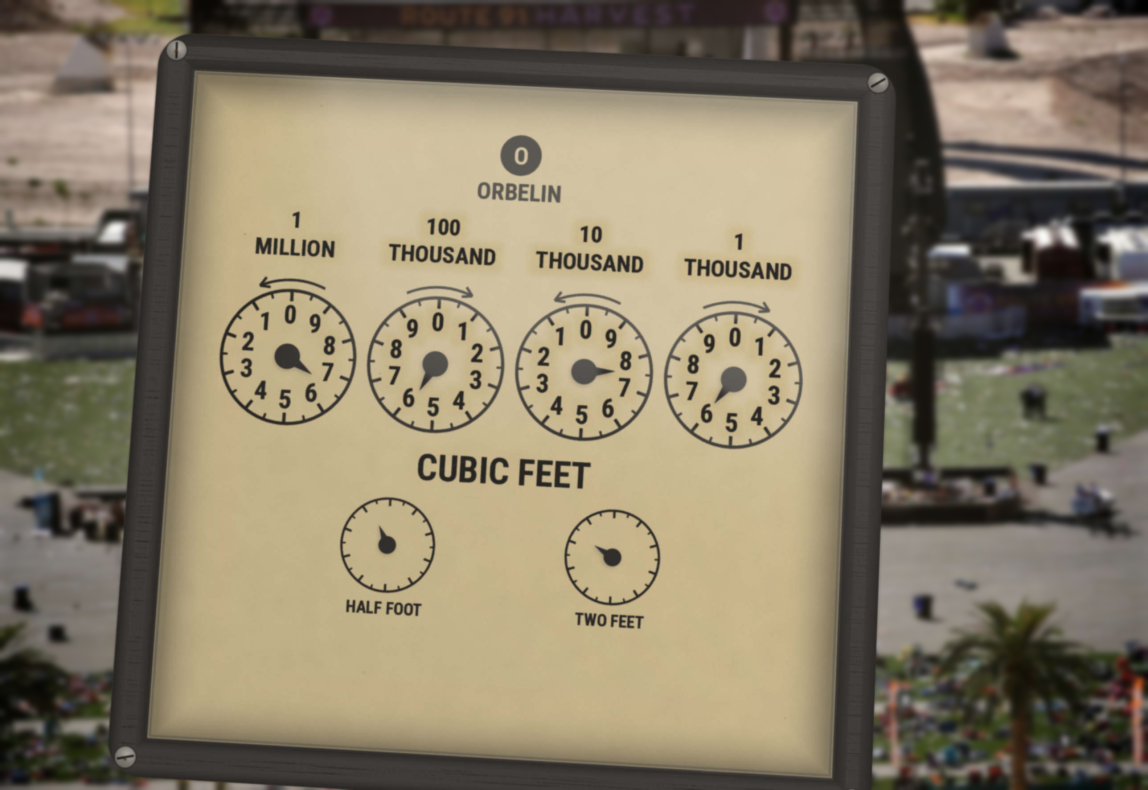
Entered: 657600 ft³
